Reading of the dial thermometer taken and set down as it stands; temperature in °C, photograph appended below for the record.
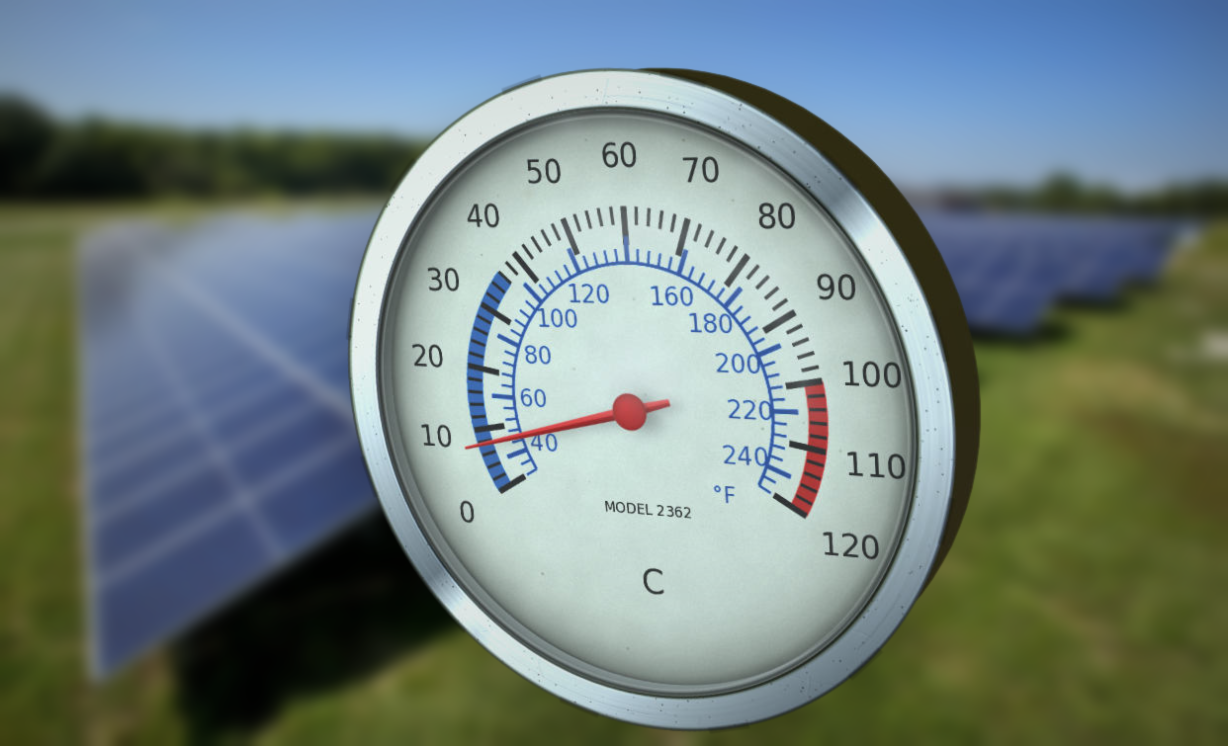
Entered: 8 °C
